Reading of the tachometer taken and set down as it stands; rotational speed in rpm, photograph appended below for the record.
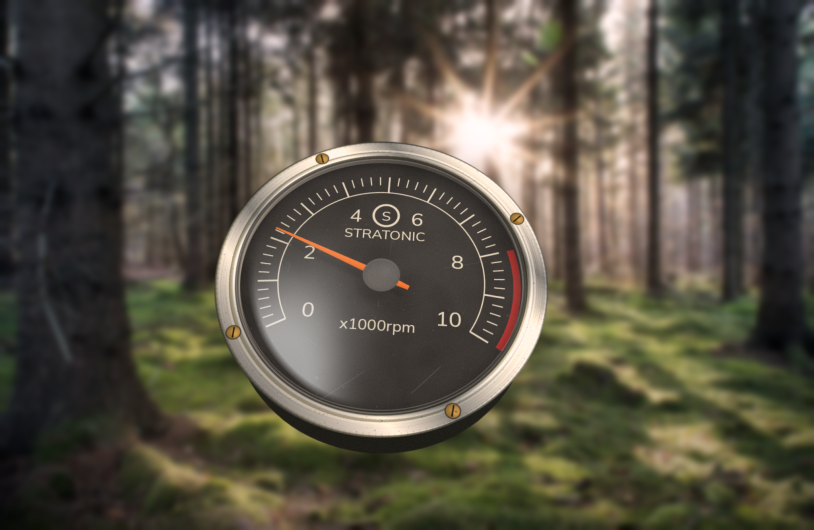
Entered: 2200 rpm
